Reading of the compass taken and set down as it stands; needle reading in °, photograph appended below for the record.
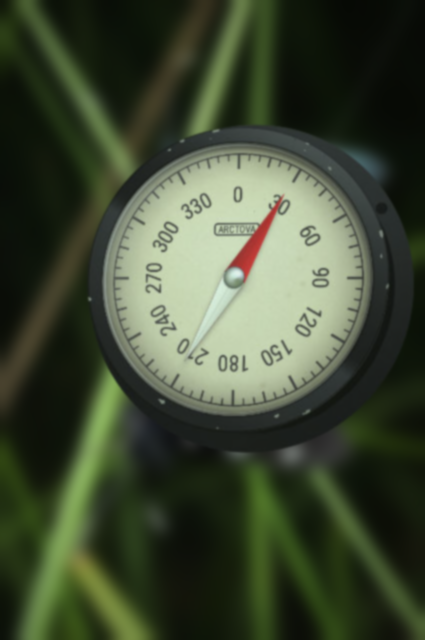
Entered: 30 °
